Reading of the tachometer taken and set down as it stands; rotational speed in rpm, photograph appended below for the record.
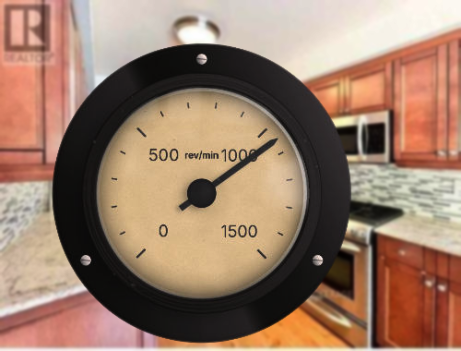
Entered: 1050 rpm
